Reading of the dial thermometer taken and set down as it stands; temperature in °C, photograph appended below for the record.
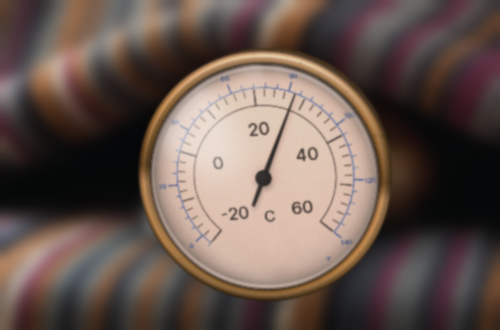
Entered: 28 °C
